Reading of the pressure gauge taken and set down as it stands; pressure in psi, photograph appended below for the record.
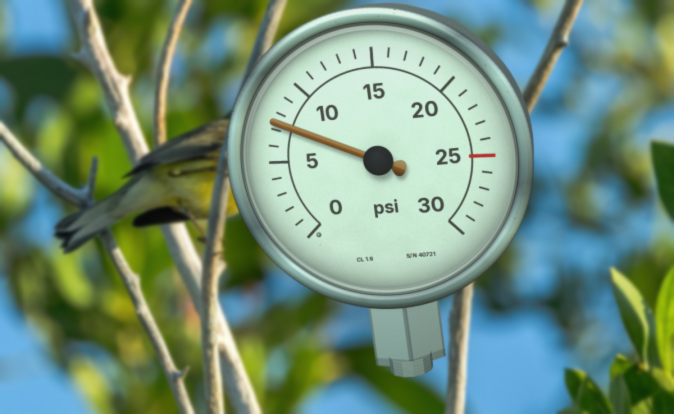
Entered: 7.5 psi
